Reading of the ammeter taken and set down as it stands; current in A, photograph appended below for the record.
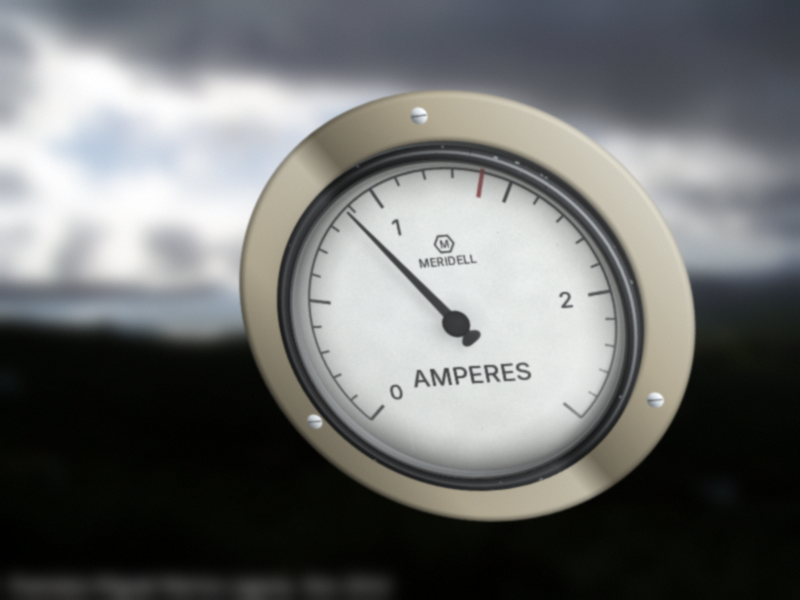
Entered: 0.9 A
